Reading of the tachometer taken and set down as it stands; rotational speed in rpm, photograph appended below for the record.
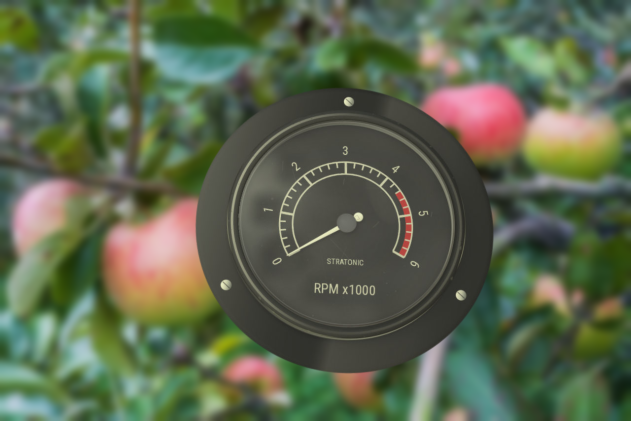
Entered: 0 rpm
